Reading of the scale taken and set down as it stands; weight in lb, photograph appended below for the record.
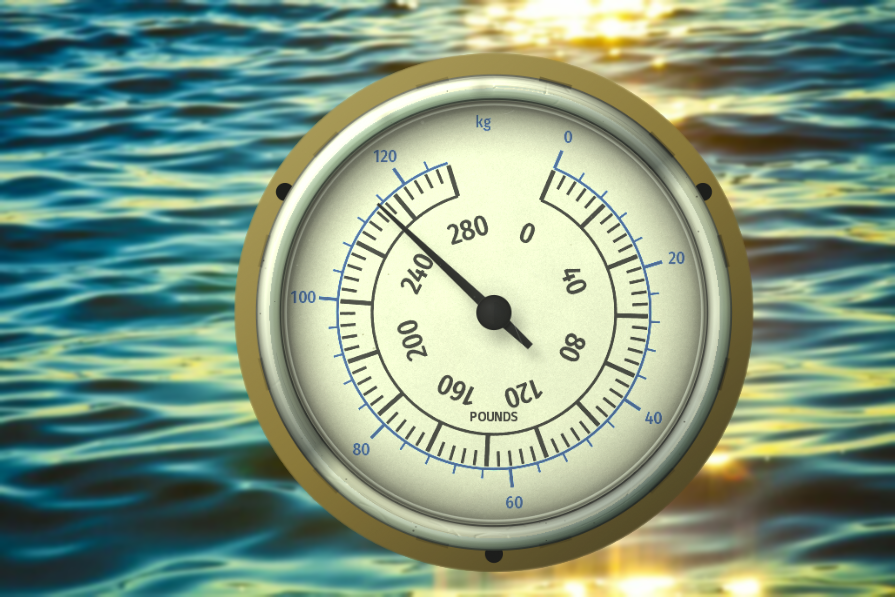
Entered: 254 lb
